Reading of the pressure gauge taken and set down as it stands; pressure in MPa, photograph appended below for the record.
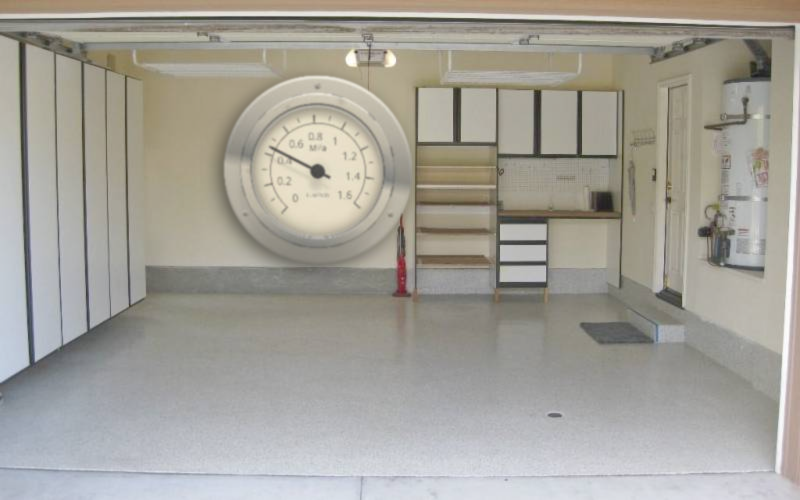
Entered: 0.45 MPa
